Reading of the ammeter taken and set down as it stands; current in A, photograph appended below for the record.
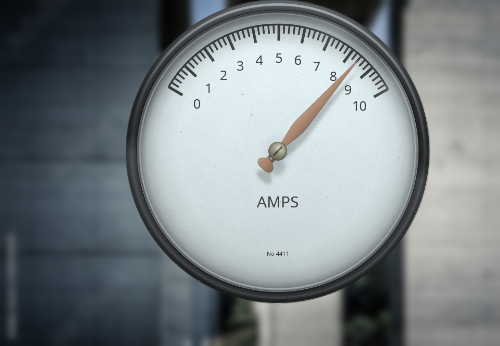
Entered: 8.4 A
